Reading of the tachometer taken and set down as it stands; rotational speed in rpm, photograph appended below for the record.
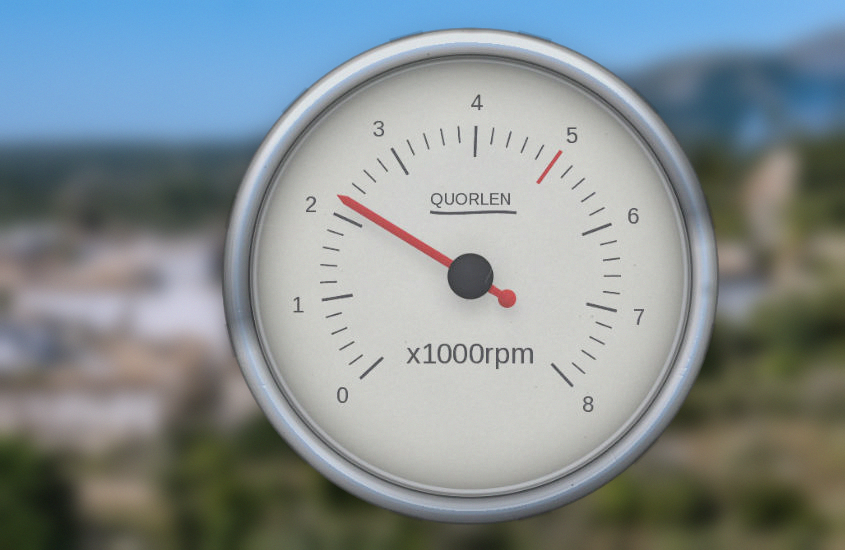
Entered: 2200 rpm
